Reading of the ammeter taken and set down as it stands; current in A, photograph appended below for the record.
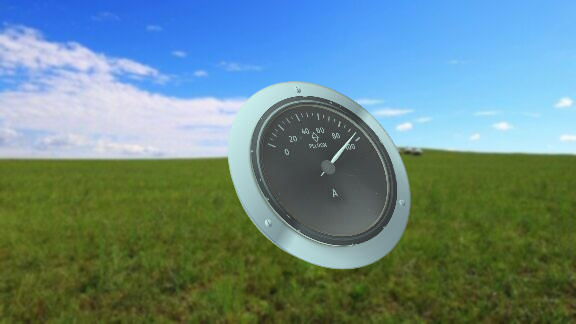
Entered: 95 A
